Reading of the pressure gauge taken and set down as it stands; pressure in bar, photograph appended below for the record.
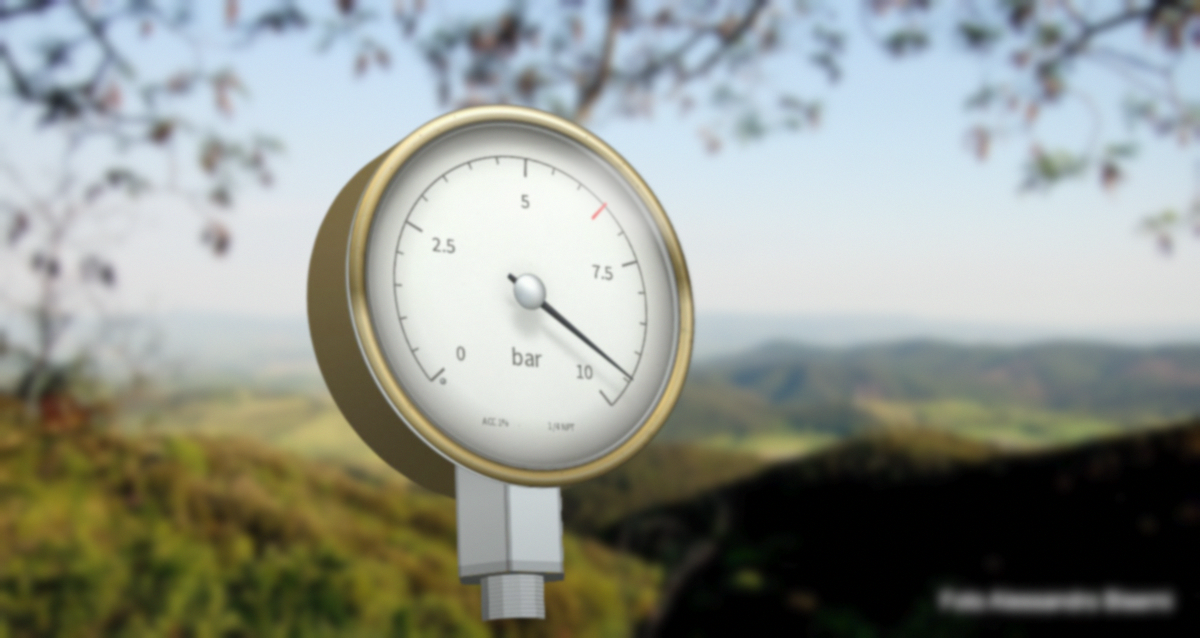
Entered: 9.5 bar
